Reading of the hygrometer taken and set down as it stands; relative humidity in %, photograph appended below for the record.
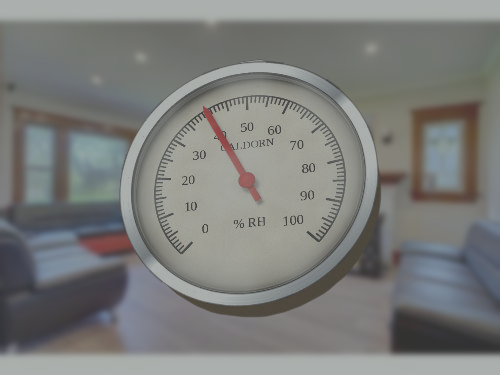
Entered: 40 %
